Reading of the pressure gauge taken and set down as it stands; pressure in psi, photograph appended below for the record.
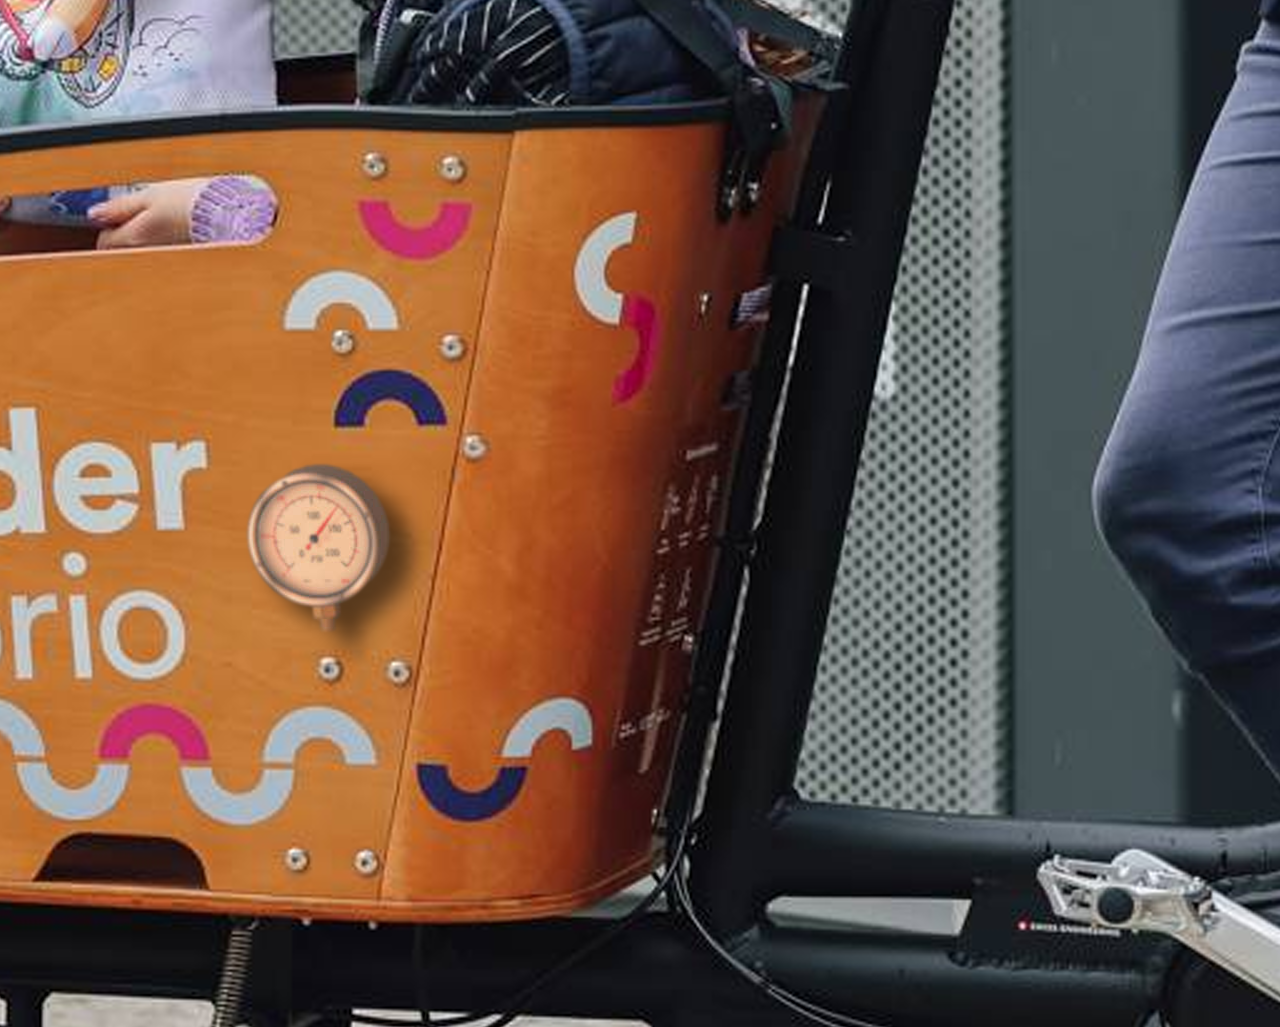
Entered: 130 psi
